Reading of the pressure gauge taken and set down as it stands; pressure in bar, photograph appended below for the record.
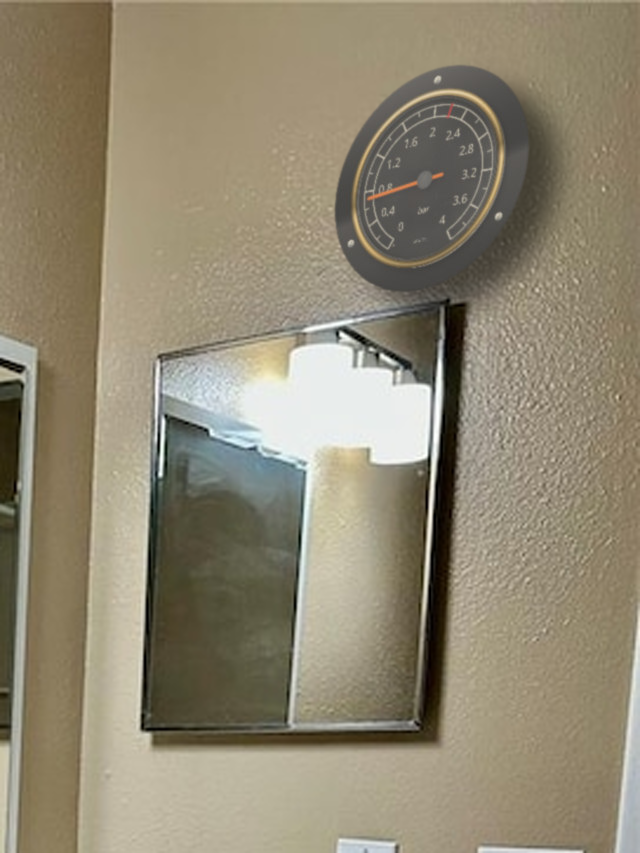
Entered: 0.7 bar
